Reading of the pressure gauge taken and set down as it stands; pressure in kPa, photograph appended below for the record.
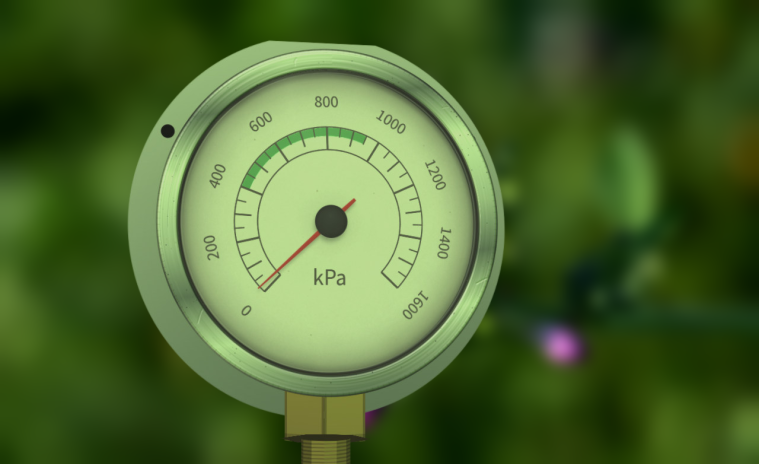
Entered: 25 kPa
